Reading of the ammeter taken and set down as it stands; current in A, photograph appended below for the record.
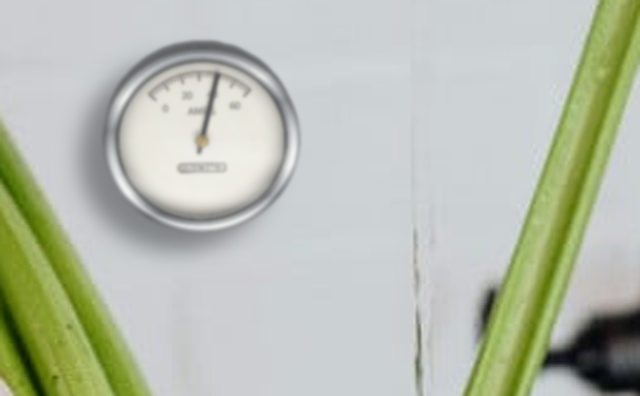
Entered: 40 A
